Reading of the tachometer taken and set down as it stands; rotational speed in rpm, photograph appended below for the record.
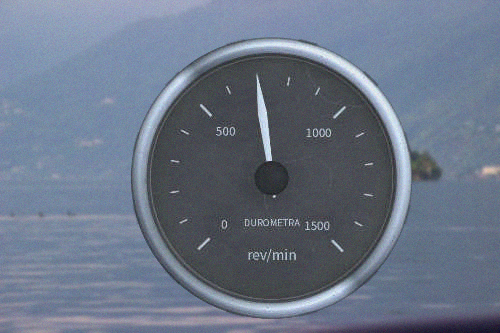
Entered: 700 rpm
